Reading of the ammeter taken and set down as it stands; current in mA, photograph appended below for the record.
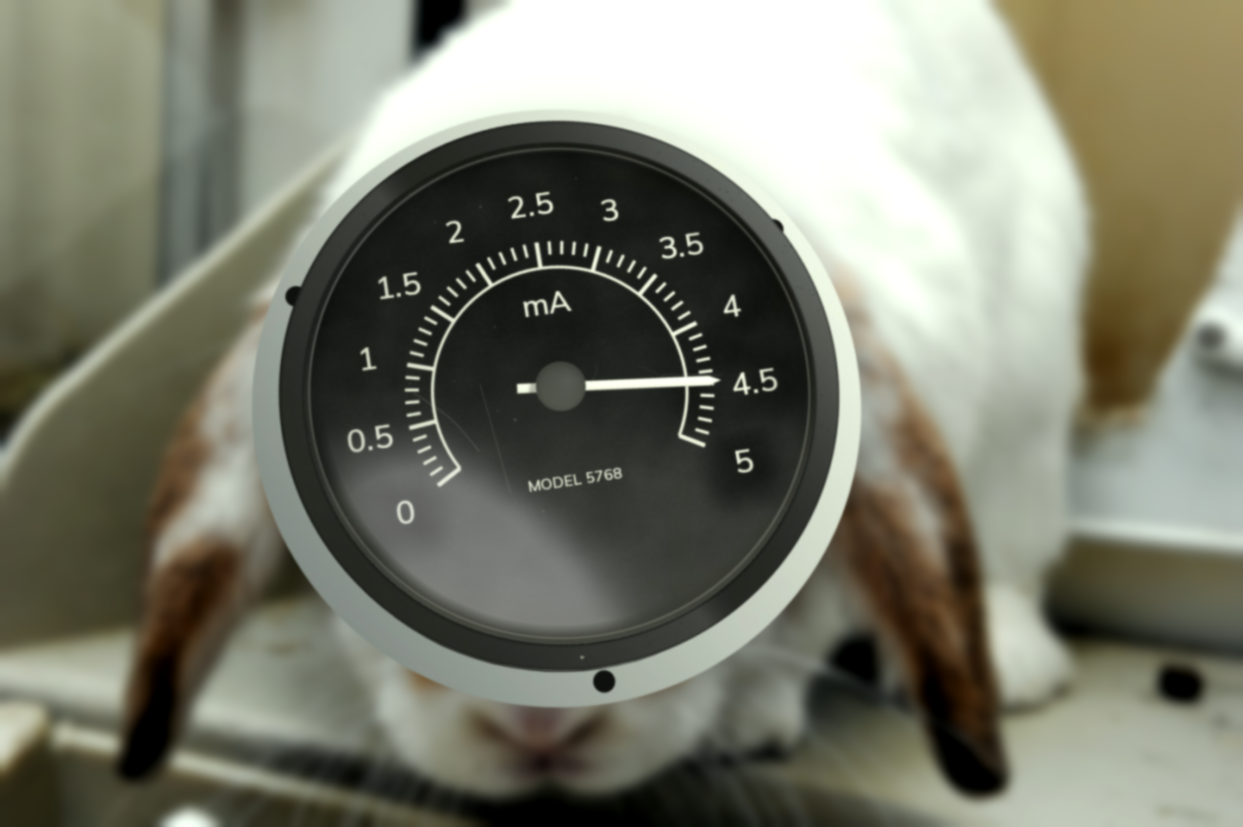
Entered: 4.5 mA
